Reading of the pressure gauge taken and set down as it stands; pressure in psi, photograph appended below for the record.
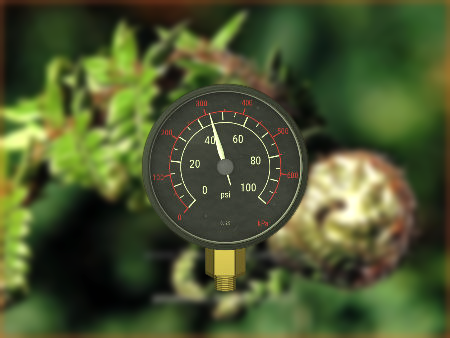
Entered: 45 psi
